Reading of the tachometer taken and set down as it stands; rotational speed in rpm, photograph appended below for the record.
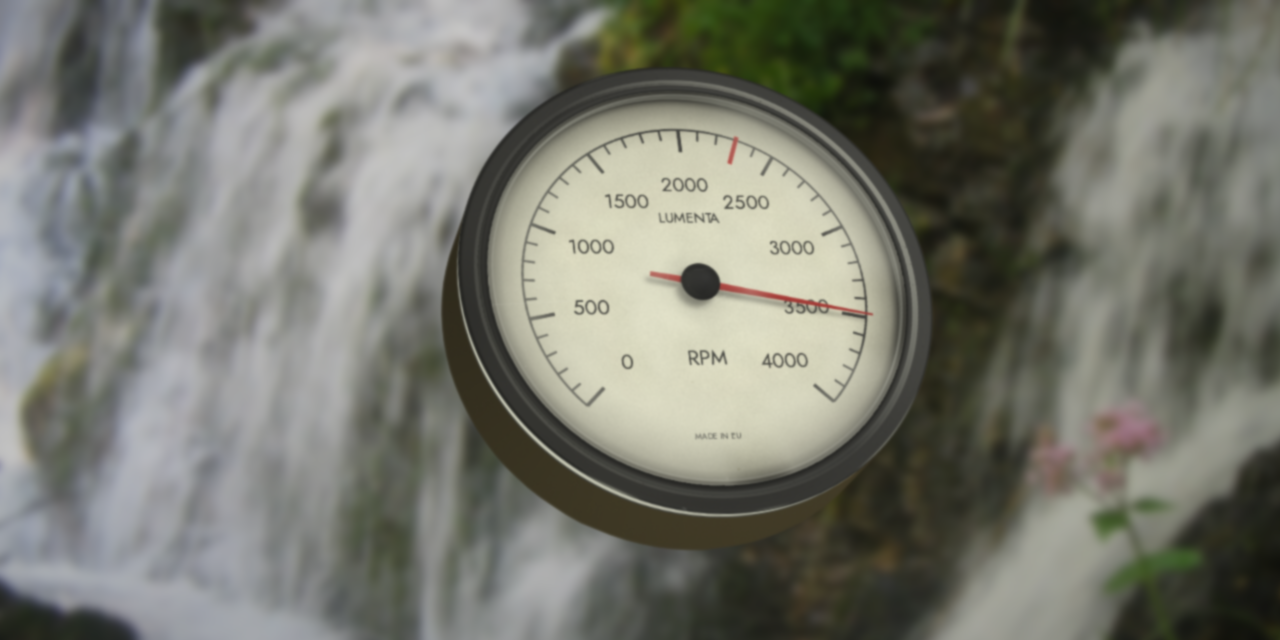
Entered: 3500 rpm
